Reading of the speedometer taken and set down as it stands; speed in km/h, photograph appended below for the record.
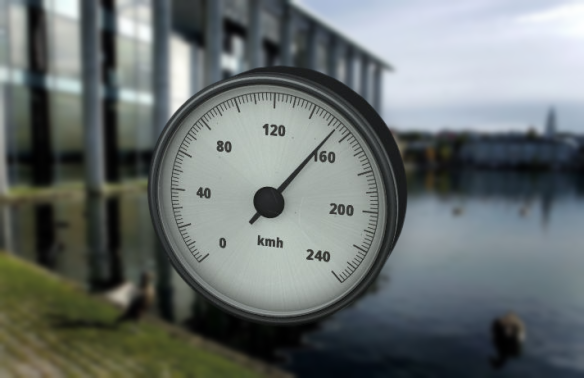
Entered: 154 km/h
